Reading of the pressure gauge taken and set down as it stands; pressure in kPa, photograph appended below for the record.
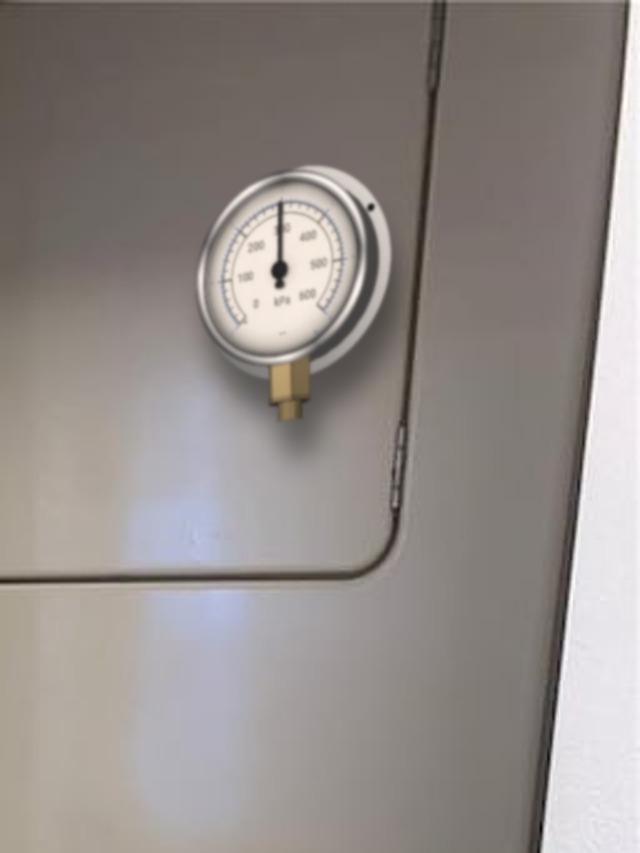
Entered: 300 kPa
